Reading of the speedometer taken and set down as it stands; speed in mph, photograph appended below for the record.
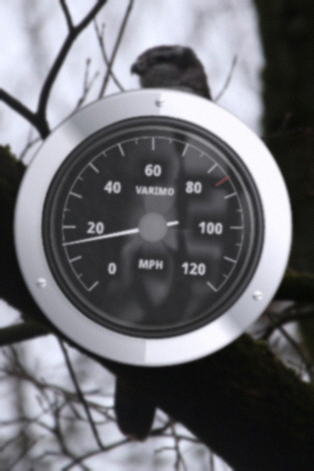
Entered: 15 mph
